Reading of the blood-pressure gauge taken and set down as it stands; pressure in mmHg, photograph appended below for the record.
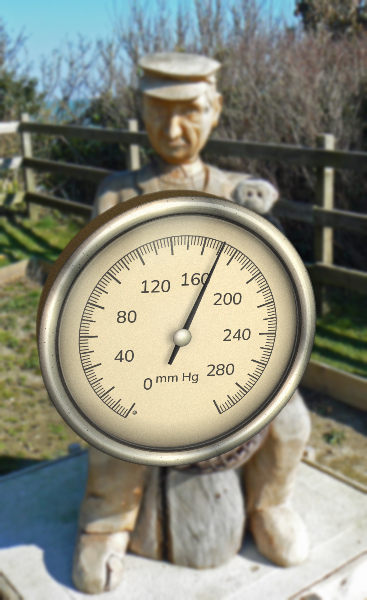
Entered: 170 mmHg
